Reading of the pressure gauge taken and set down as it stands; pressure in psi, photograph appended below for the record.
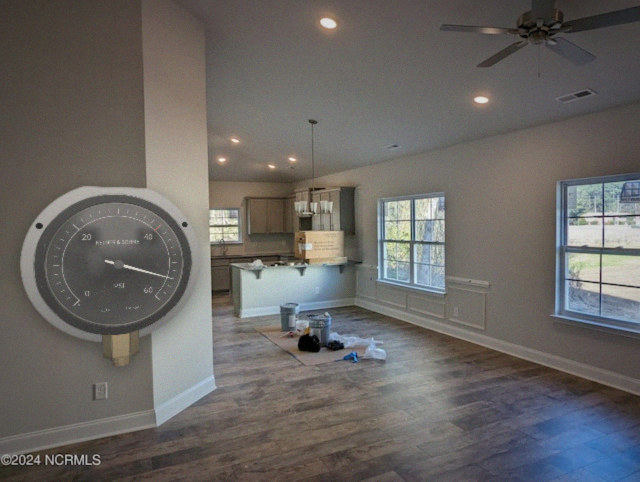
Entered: 54 psi
